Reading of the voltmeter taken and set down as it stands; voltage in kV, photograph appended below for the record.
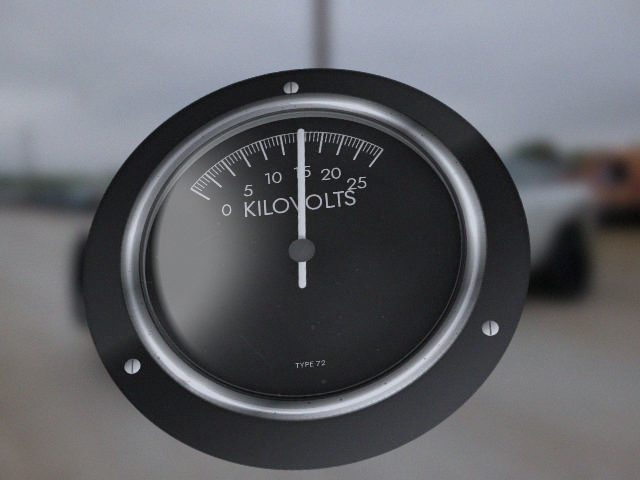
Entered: 15 kV
